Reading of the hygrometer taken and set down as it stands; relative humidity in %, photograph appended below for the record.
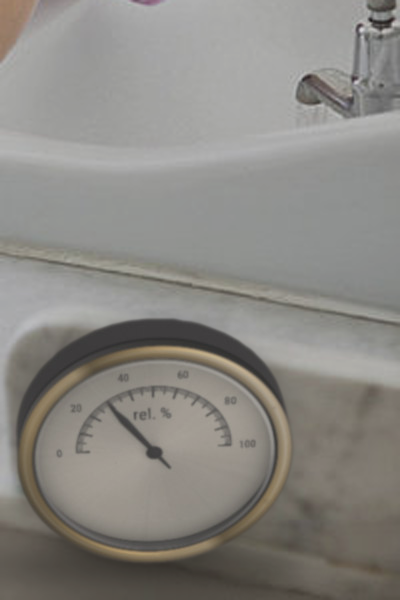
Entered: 30 %
